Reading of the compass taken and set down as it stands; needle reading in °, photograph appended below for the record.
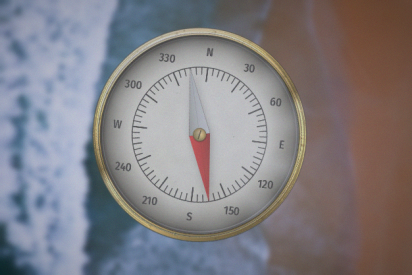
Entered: 165 °
